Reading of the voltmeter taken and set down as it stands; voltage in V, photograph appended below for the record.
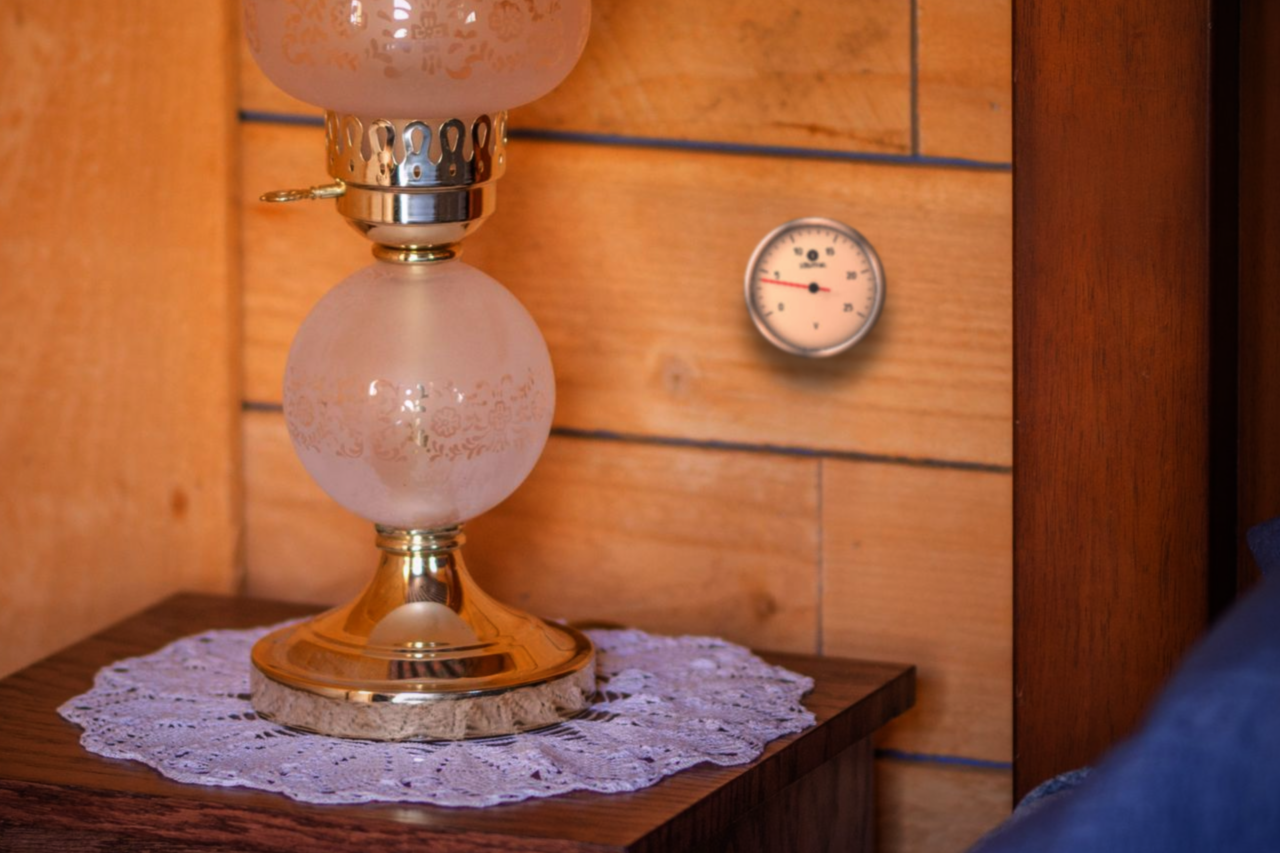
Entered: 4 V
